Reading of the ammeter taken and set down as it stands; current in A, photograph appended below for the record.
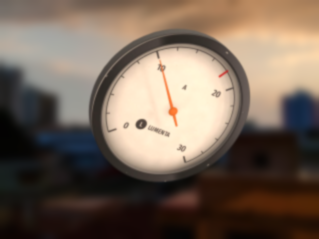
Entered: 10 A
